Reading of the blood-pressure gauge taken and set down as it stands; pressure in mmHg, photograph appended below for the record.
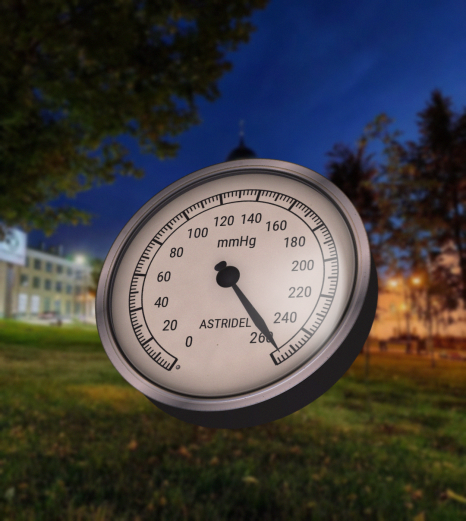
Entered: 256 mmHg
